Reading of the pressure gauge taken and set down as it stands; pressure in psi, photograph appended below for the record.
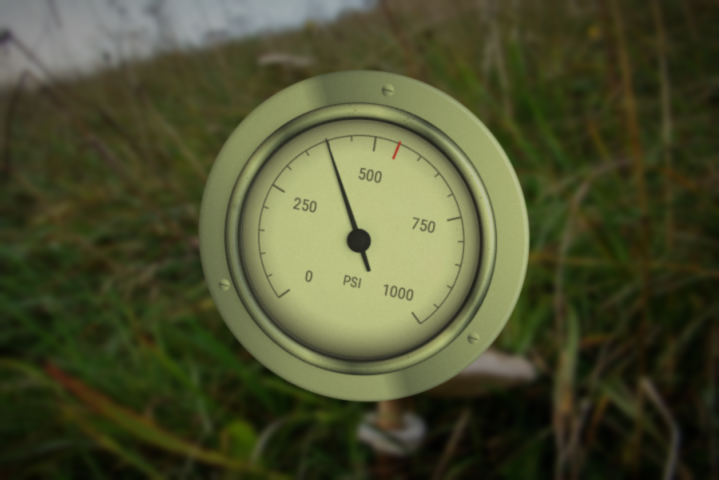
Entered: 400 psi
